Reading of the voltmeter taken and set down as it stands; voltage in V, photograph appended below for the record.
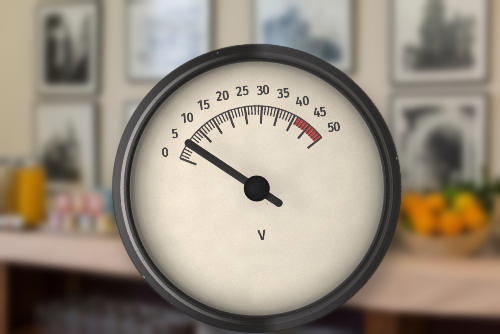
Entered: 5 V
